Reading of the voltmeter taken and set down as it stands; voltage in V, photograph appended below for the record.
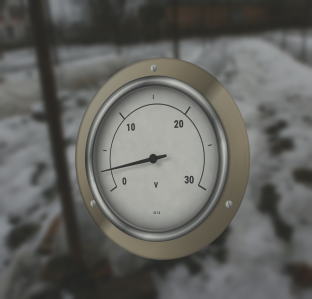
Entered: 2.5 V
